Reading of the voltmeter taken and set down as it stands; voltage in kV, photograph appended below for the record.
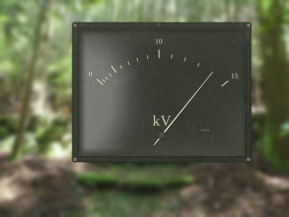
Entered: 14 kV
